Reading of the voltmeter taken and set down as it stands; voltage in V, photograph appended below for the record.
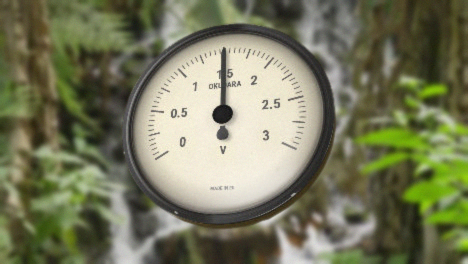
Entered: 1.5 V
